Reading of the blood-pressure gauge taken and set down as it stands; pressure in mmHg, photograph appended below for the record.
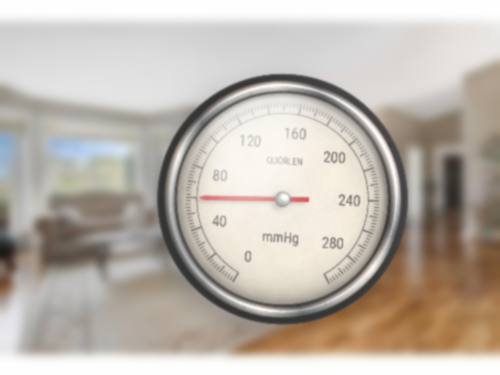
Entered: 60 mmHg
